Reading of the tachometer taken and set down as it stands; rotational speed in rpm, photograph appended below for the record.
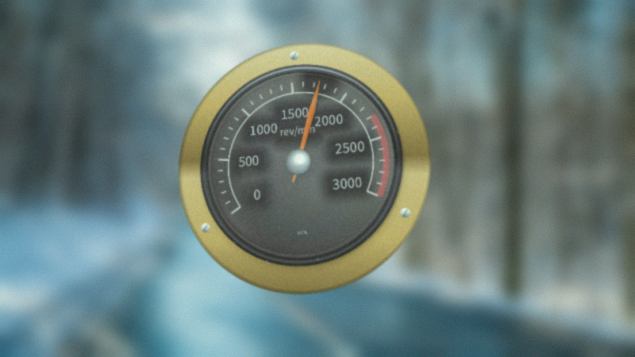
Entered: 1750 rpm
